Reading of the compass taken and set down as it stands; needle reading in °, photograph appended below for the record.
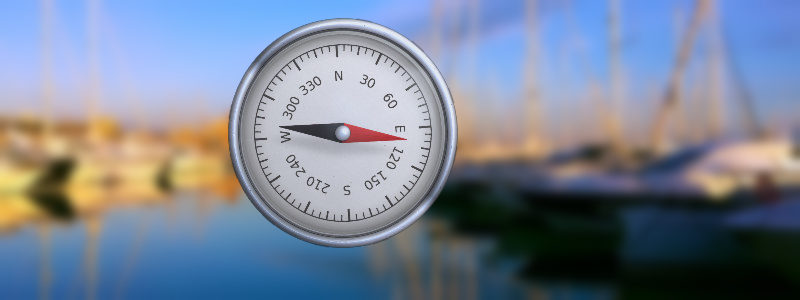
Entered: 100 °
